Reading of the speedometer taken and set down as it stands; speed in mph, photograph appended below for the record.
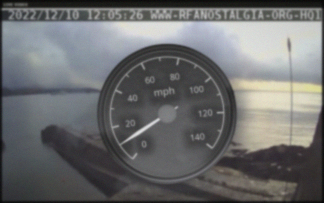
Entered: 10 mph
